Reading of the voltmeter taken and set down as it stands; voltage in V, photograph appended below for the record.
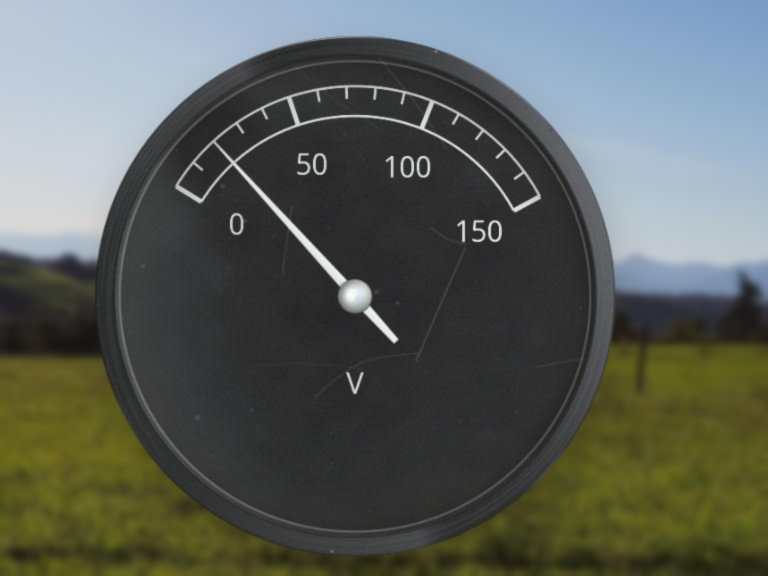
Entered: 20 V
